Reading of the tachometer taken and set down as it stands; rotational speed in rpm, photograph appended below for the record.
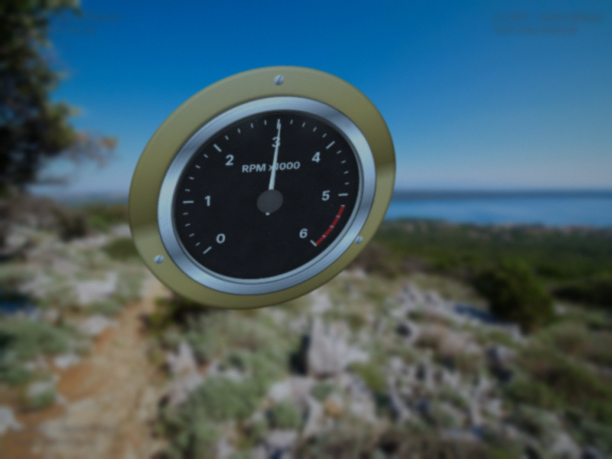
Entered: 3000 rpm
